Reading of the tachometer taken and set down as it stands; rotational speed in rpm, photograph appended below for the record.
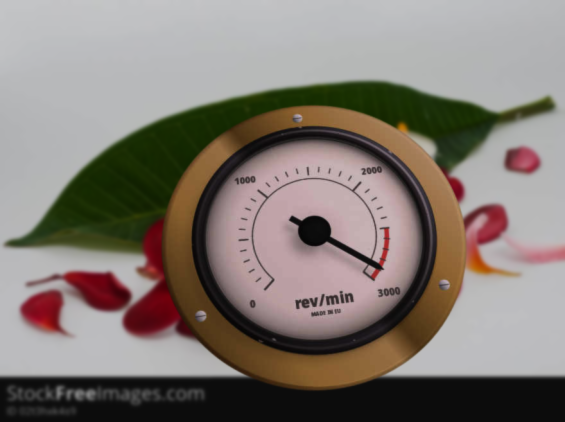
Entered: 2900 rpm
